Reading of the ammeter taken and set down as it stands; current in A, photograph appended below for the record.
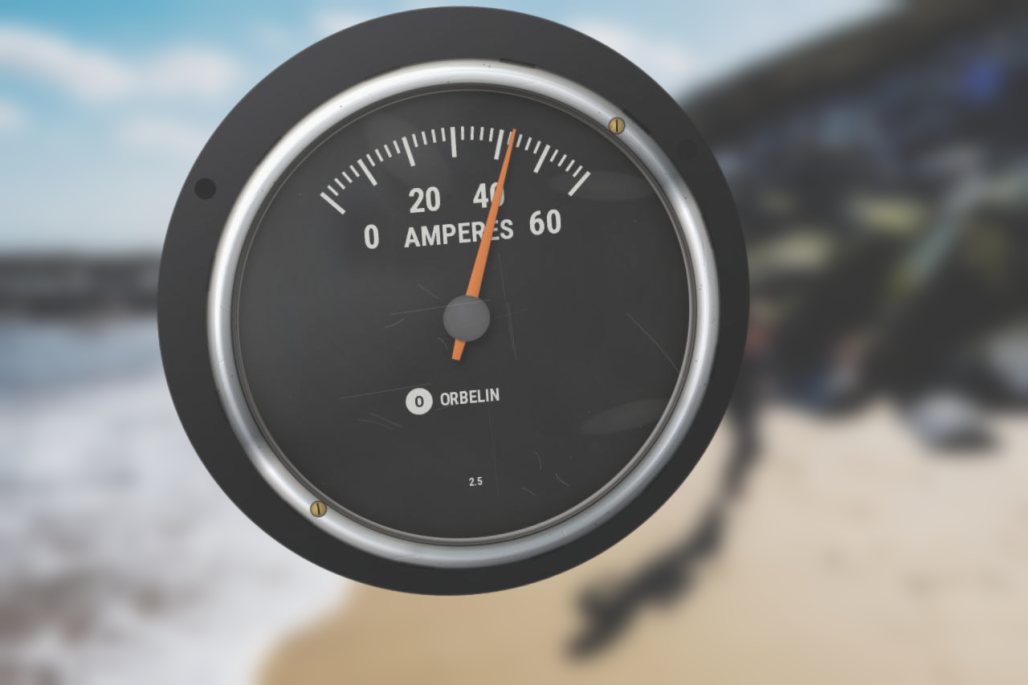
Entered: 42 A
